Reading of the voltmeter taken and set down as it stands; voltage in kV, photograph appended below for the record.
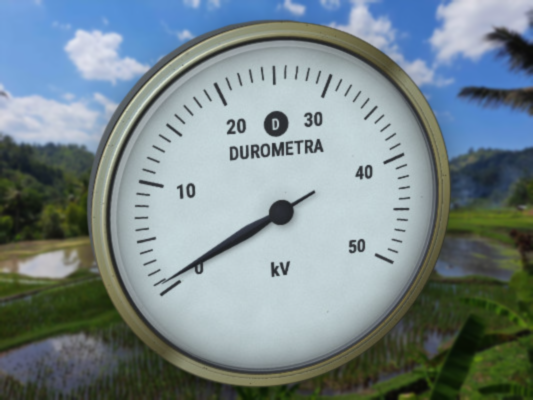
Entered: 1 kV
